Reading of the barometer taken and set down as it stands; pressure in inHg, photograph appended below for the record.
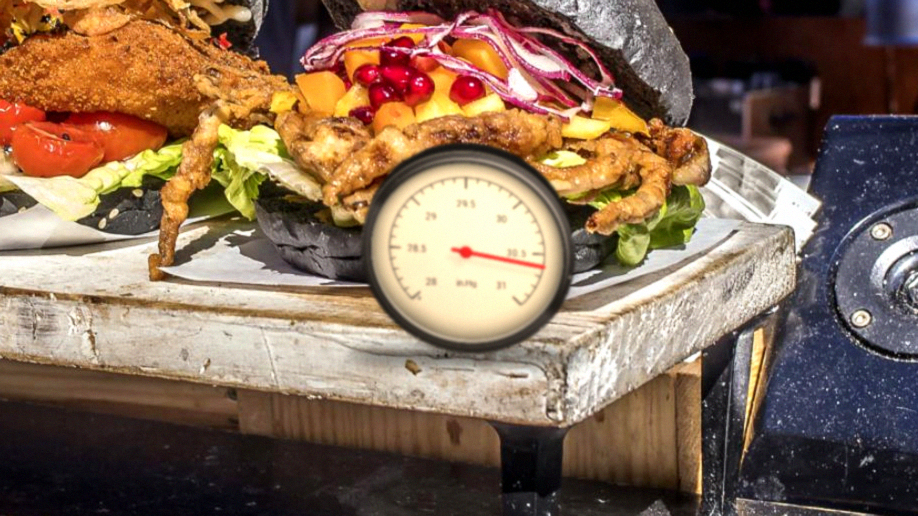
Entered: 30.6 inHg
